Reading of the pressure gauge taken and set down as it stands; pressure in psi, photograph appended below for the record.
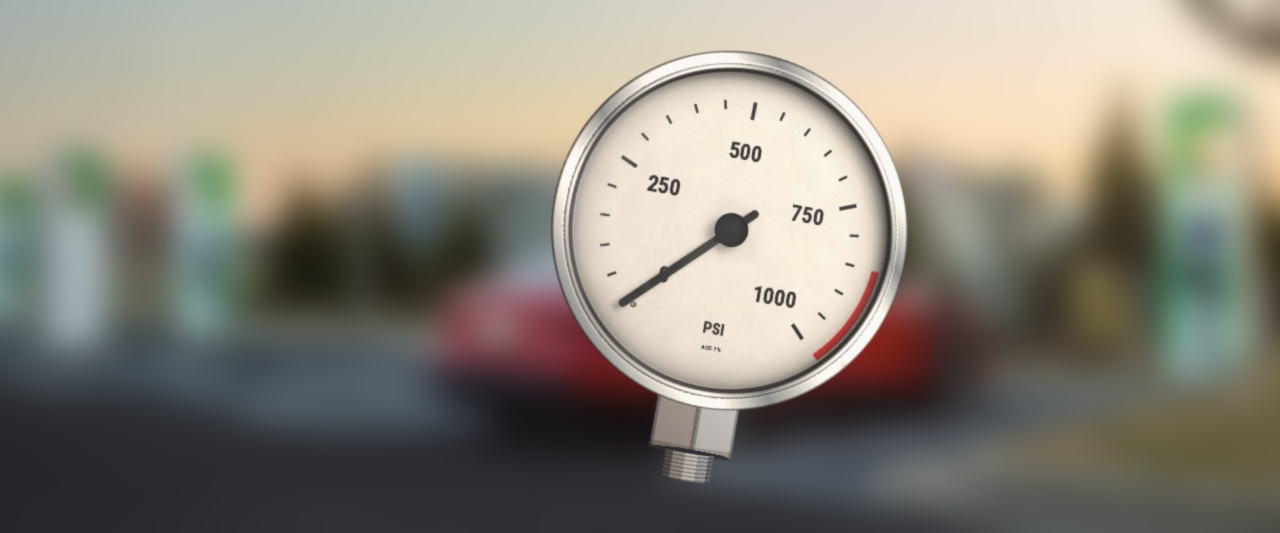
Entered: 0 psi
